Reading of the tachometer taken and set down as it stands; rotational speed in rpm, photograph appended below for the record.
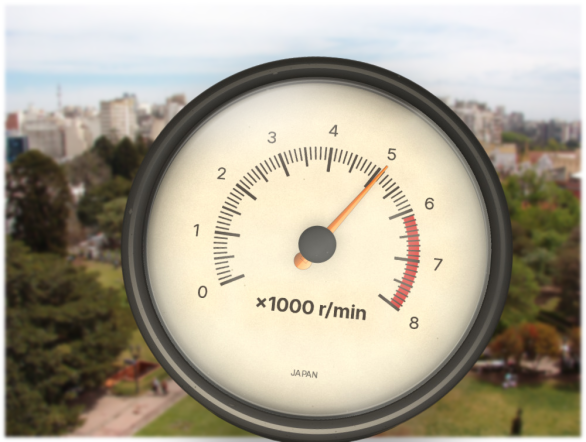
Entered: 5100 rpm
